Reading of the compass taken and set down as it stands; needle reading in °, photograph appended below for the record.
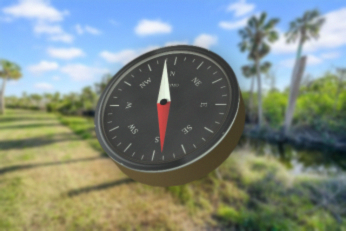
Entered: 170 °
